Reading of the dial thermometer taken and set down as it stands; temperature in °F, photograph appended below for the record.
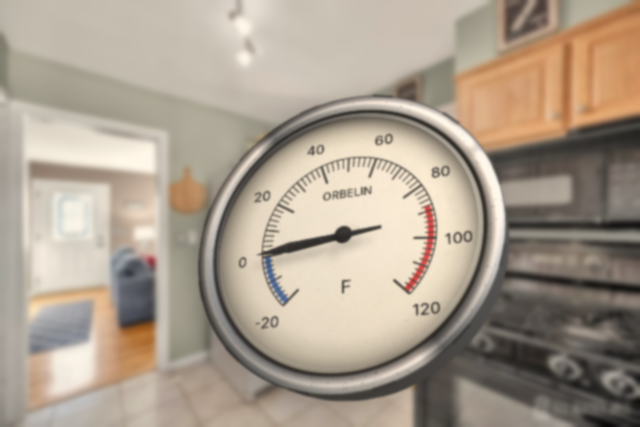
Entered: 0 °F
